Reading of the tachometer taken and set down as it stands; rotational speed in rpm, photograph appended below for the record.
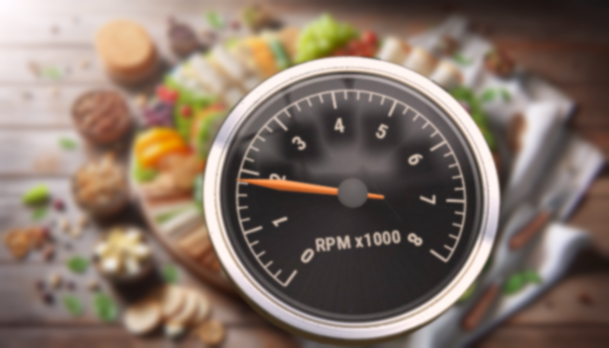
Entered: 1800 rpm
